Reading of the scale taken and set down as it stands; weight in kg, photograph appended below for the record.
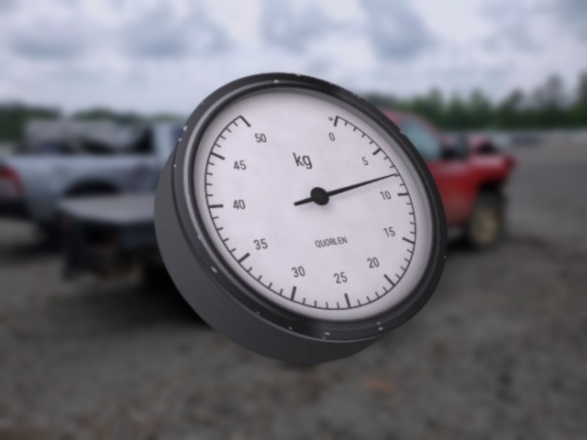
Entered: 8 kg
